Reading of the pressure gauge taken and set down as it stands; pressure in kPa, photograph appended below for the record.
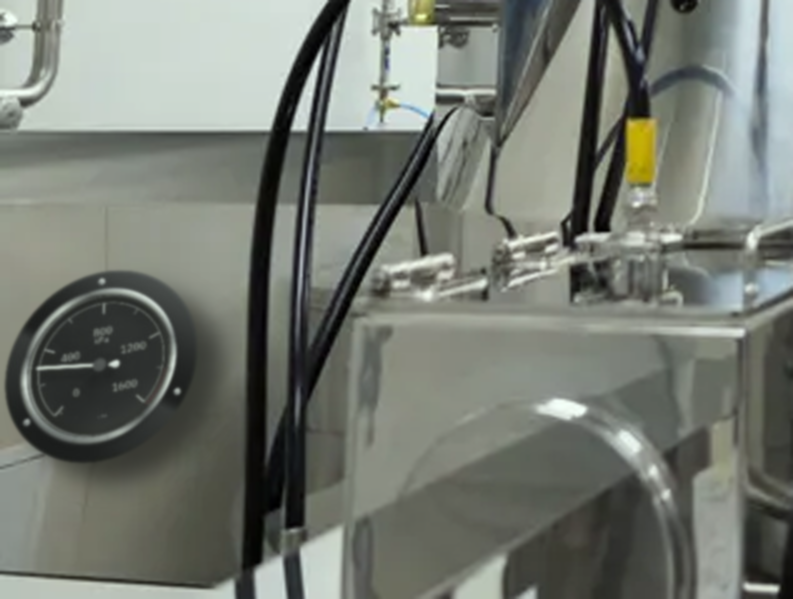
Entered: 300 kPa
